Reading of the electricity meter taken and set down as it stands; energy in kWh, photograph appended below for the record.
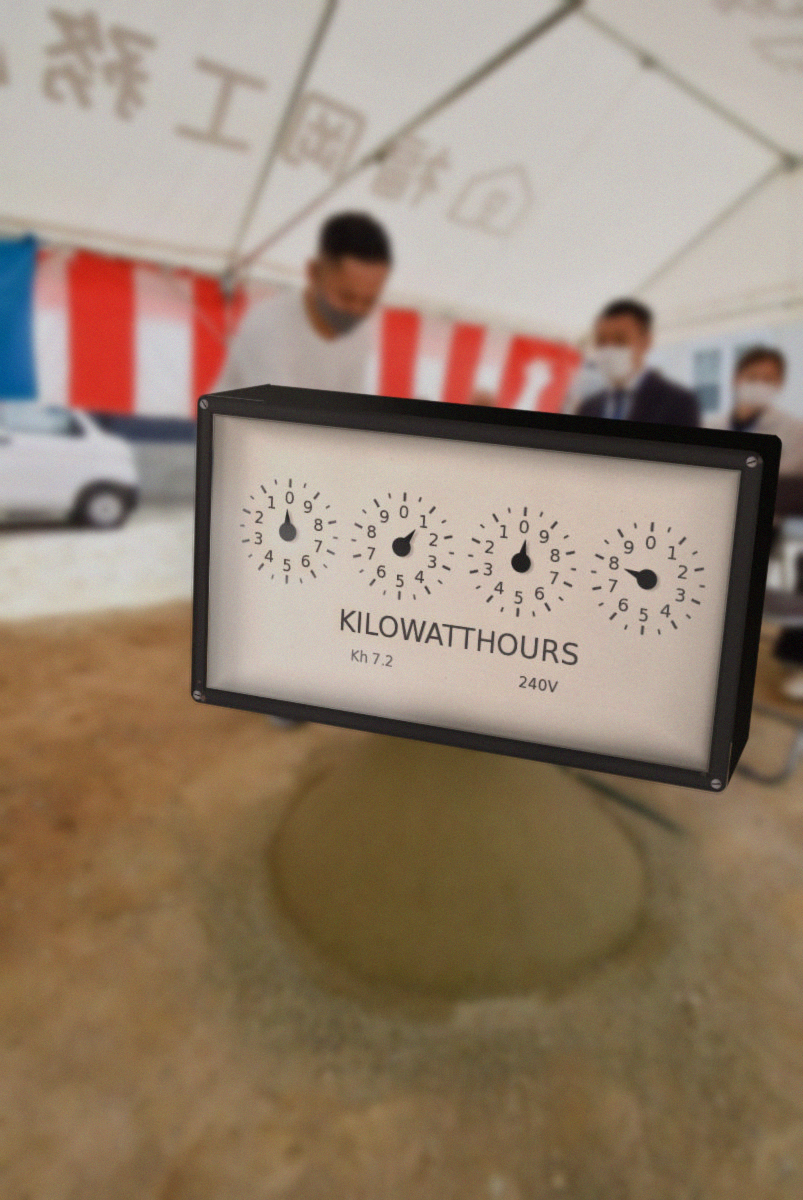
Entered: 98 kWh
